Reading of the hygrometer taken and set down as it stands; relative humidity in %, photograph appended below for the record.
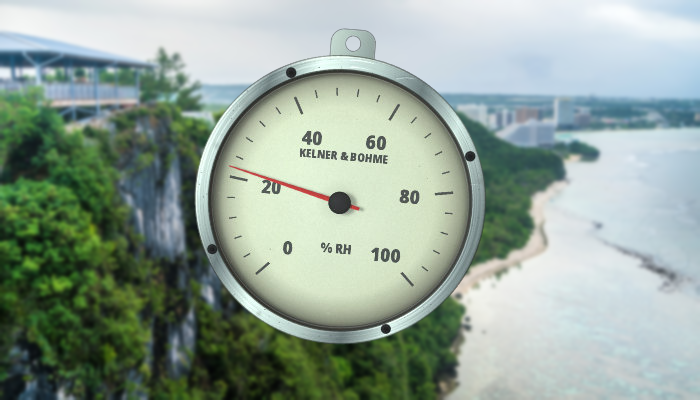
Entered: 22 %
